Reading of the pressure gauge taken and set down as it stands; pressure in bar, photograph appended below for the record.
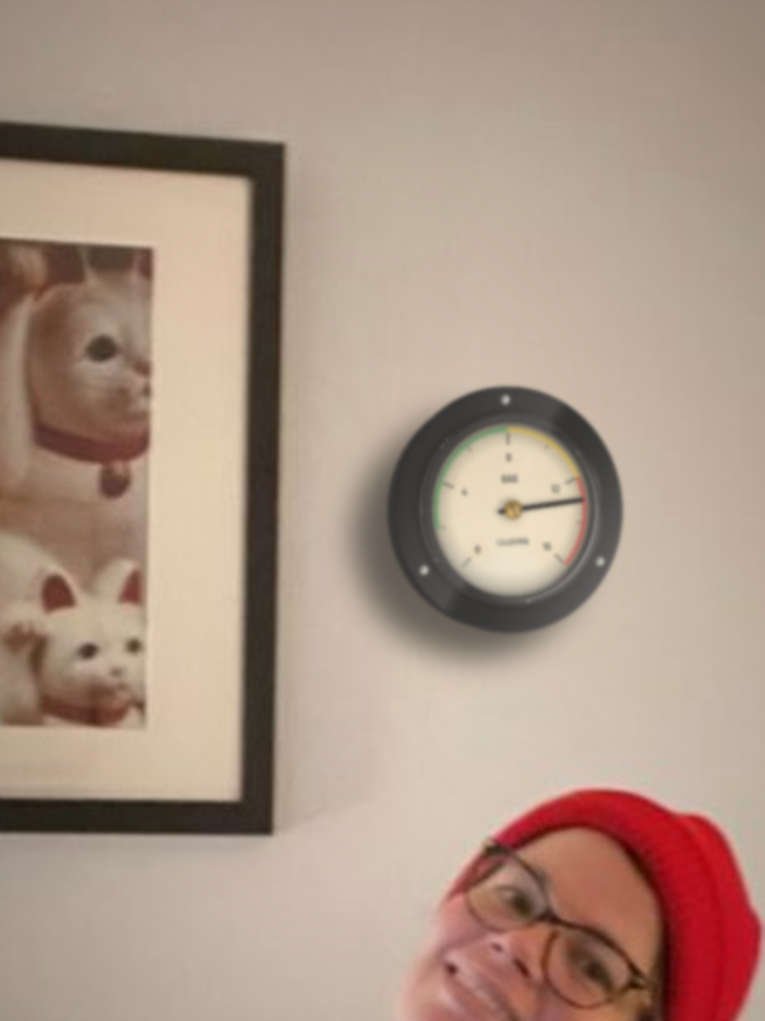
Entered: 13 bar
